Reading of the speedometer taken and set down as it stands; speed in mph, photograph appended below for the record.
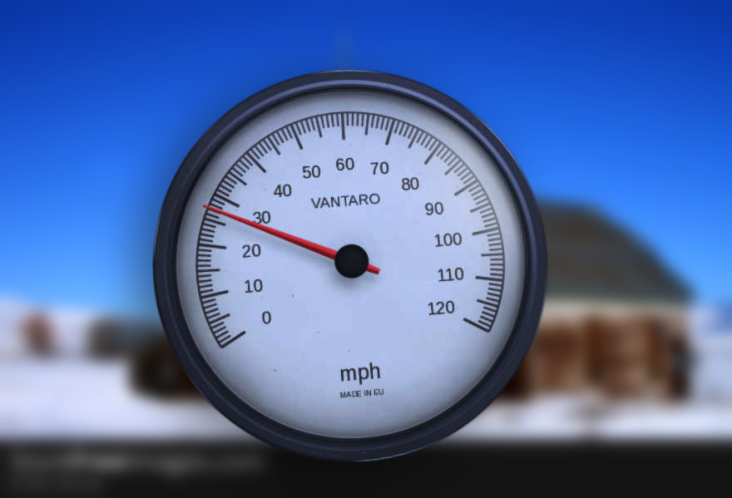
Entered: 27 mph
